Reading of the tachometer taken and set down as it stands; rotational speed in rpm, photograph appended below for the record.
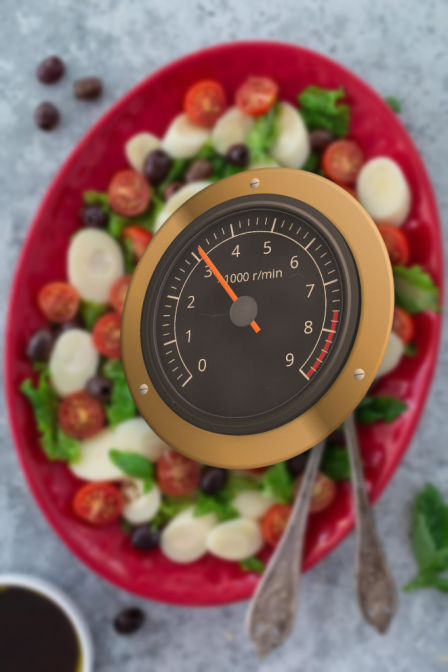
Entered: 3200 rpm
